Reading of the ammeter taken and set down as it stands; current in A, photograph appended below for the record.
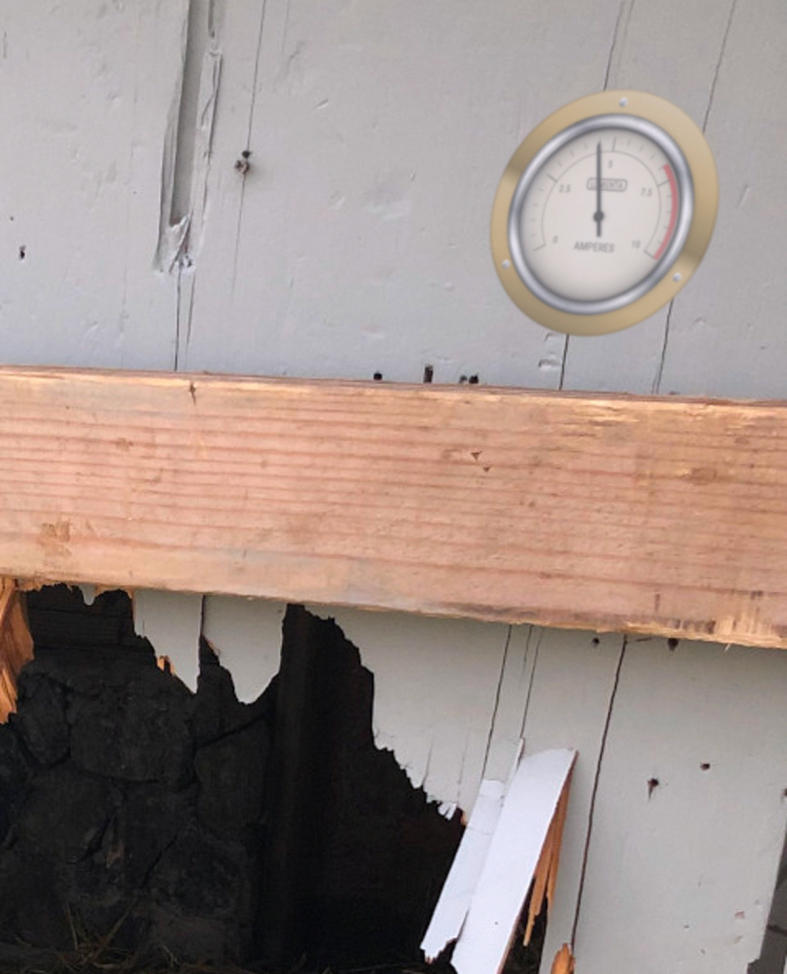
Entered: 4.5 A
